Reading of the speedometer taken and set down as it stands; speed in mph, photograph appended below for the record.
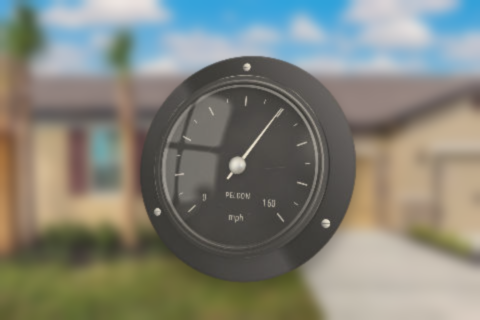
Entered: 100 mph
